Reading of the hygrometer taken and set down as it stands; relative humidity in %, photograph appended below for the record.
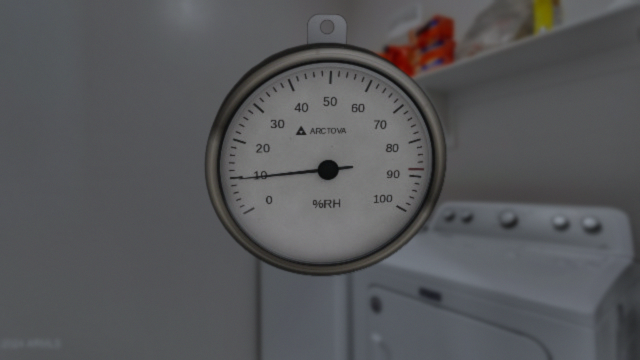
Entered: 10 %
